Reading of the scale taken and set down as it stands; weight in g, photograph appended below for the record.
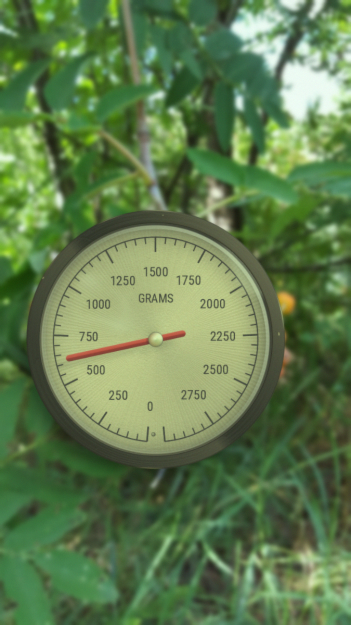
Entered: 625 g
